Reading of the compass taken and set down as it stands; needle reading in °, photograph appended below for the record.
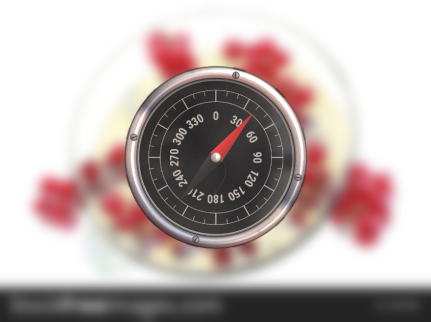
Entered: 40 °
